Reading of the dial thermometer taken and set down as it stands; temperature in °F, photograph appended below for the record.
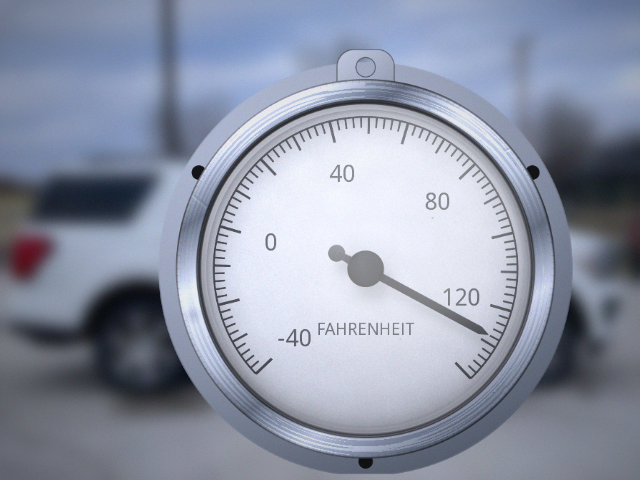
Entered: 128 °F
